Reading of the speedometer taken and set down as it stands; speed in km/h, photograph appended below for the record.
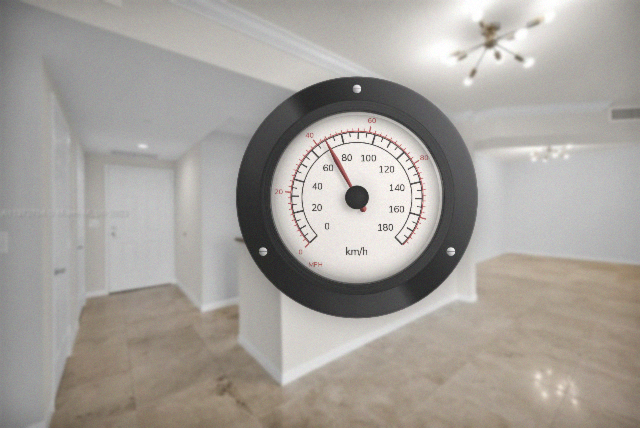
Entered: 70 km/h
